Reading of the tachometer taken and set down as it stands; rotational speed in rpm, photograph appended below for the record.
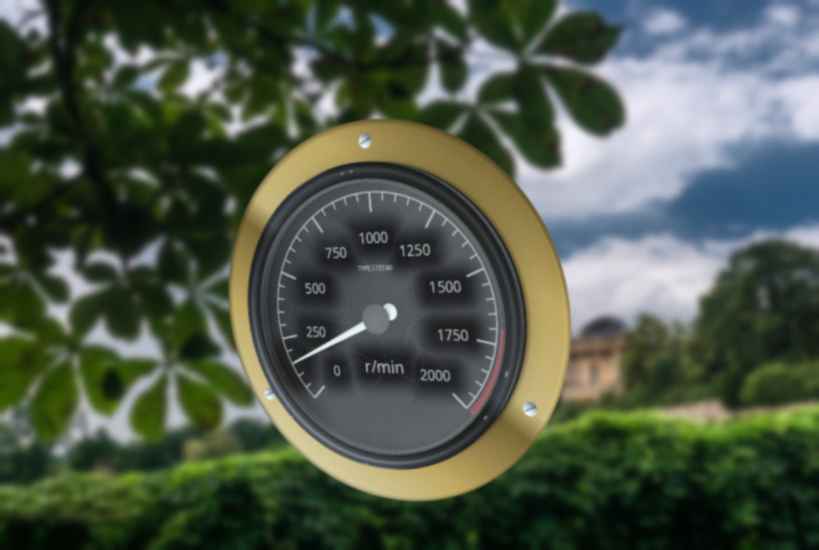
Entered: 150 rpm
